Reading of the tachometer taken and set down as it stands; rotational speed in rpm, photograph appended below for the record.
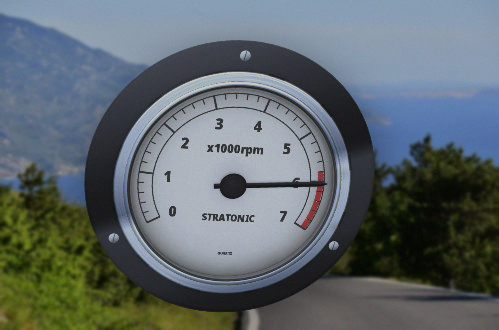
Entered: 6000 rpm
